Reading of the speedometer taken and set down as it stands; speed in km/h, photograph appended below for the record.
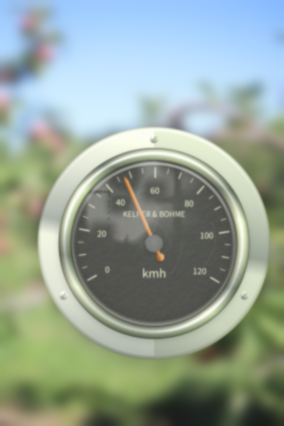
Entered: 47.5 km/h
